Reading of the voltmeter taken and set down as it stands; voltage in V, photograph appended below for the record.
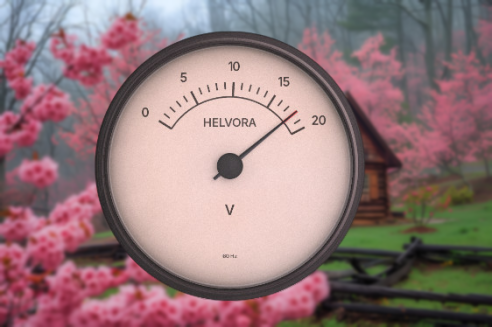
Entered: 18 V
